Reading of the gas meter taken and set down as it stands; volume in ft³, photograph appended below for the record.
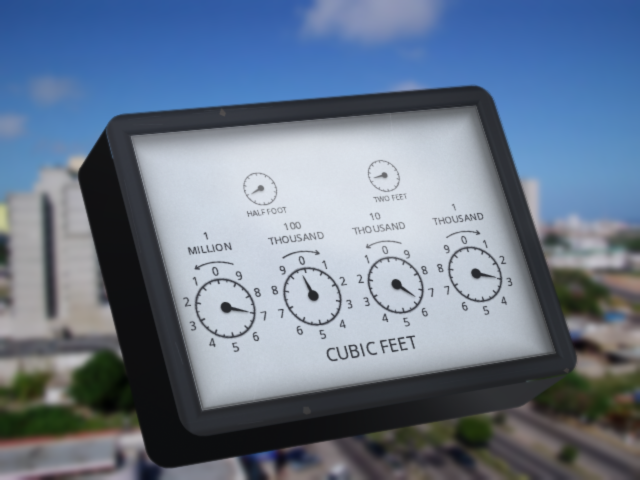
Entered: 696300 ft³
